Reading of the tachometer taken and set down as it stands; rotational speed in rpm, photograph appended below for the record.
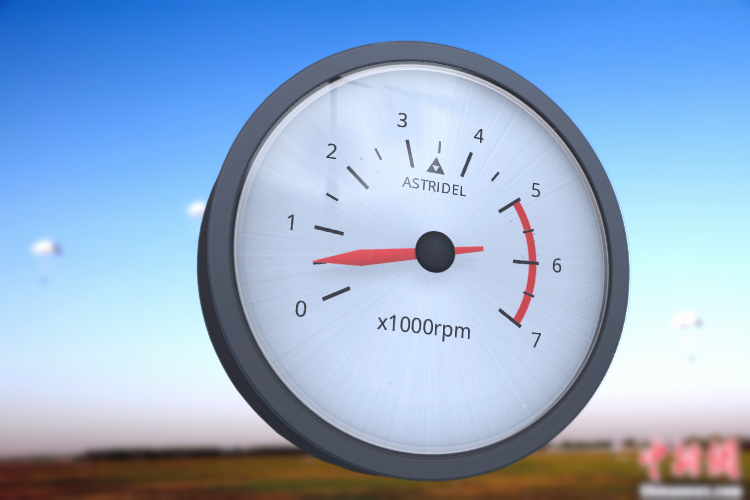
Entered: 500 rpm
